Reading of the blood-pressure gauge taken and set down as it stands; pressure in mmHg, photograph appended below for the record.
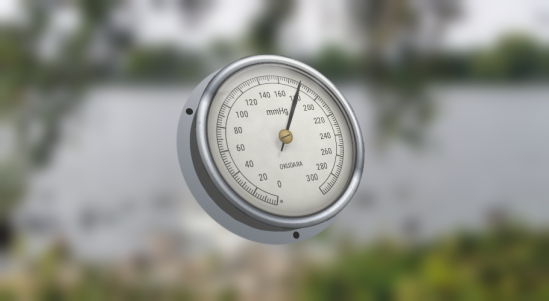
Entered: 180 mmHg
